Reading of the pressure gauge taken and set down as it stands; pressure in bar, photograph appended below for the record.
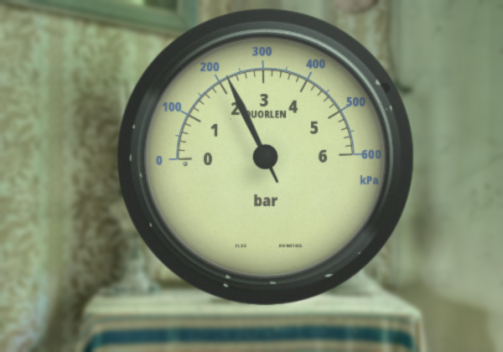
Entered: 2.2 bar
